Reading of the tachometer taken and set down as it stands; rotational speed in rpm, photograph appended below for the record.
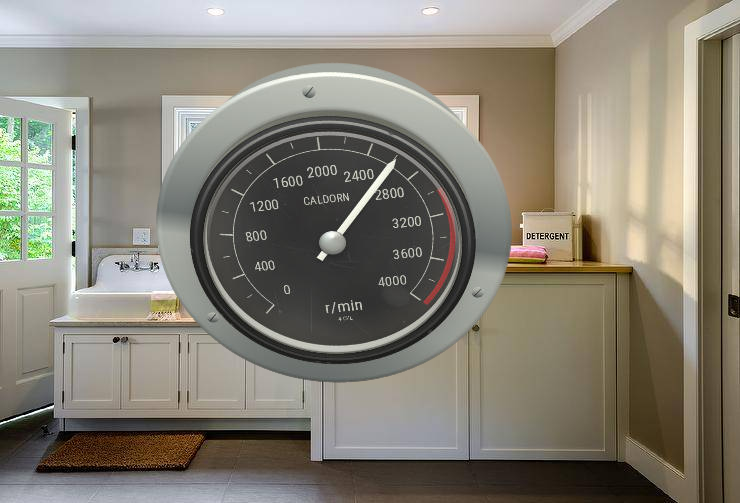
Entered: 2600 rpm
